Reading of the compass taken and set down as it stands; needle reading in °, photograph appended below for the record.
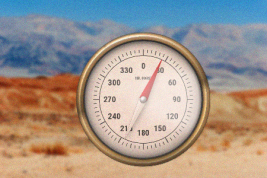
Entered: 25 °
